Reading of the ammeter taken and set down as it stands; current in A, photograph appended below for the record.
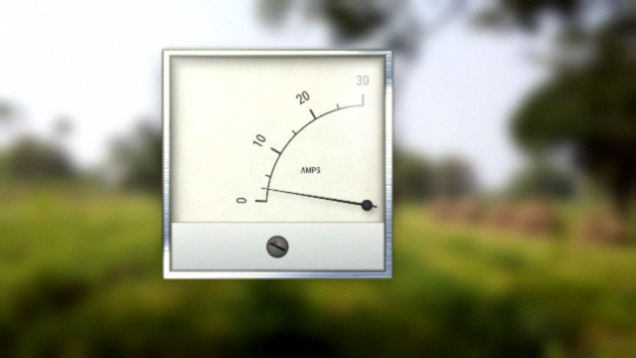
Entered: 2.5 A
